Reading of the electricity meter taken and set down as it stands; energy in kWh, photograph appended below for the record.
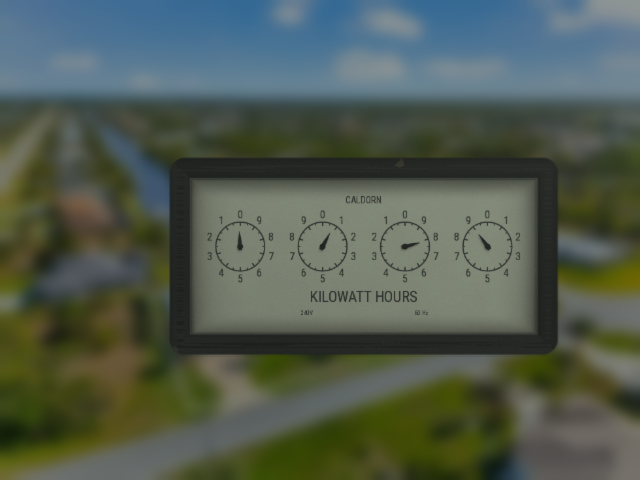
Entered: 79 kWh
